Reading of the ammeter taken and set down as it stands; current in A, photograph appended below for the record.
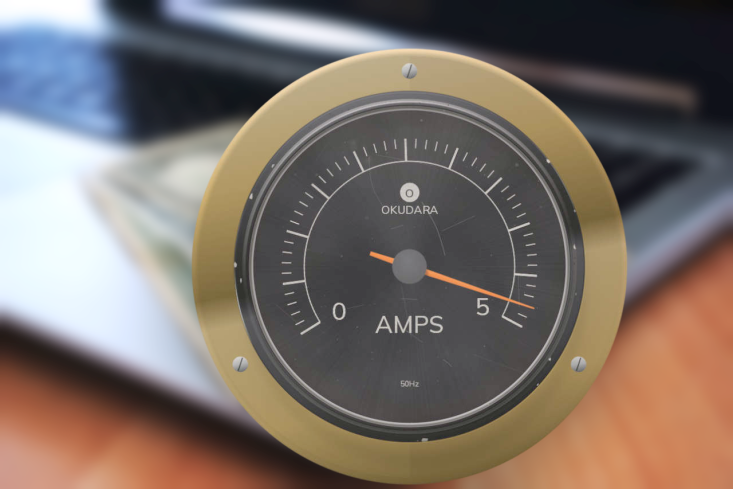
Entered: 4.8 A
